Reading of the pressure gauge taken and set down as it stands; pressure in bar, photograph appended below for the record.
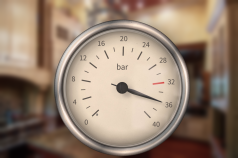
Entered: 36 bar
